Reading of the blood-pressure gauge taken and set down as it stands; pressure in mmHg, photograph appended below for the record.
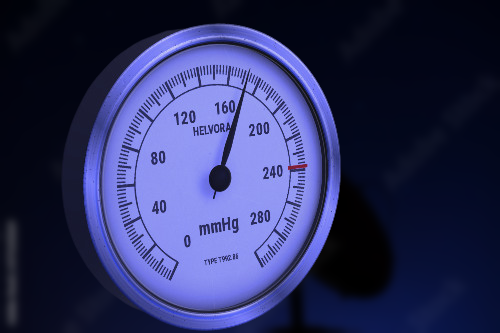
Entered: 170 mmHg
